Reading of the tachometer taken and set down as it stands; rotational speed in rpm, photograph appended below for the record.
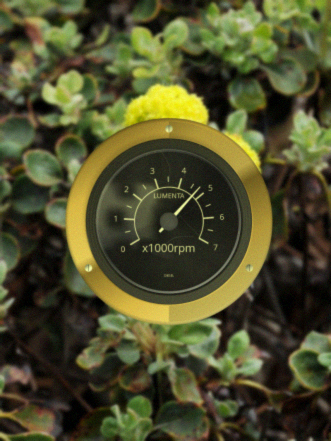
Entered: 4750 rpm
